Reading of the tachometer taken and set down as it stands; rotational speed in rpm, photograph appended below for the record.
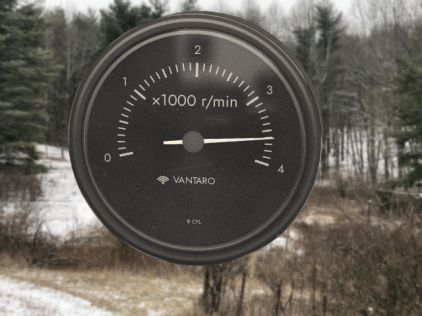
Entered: 3600 rpm
